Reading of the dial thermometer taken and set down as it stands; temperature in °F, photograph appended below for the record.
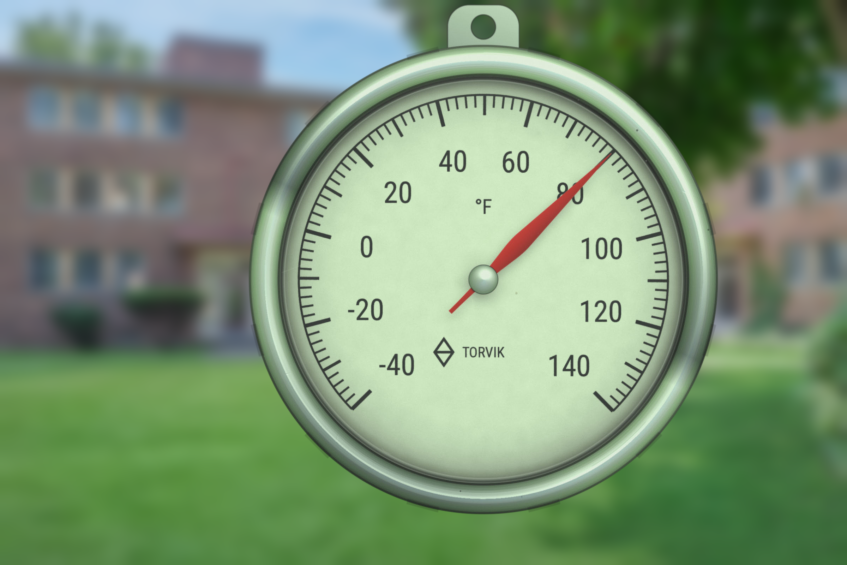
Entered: 80 °F
